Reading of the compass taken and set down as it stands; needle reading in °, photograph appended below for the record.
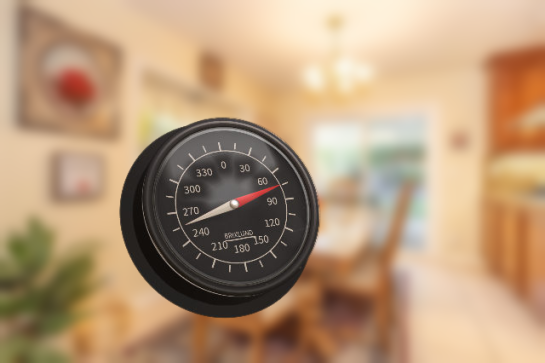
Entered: 75 °
